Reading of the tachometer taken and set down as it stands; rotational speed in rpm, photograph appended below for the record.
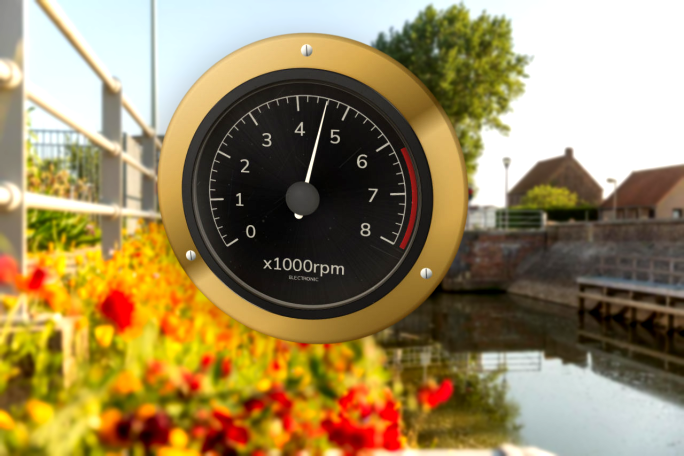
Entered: 4600 rpm
